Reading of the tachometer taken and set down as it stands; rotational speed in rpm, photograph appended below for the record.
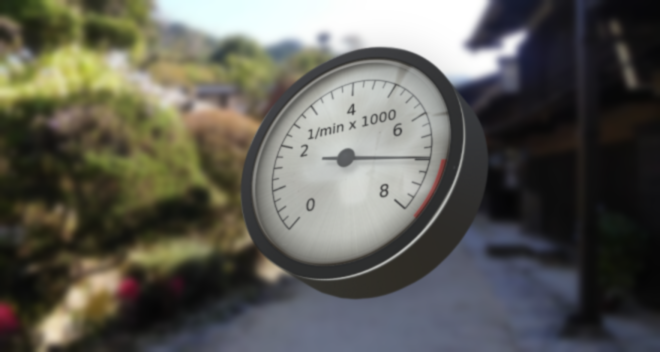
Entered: 7000 rpm
